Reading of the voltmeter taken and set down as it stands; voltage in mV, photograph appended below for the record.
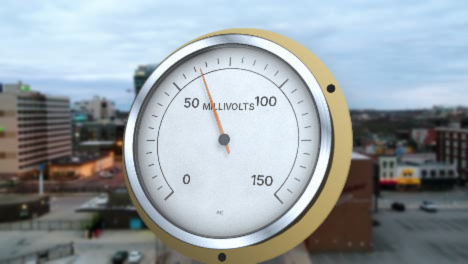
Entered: 62.5 mV
